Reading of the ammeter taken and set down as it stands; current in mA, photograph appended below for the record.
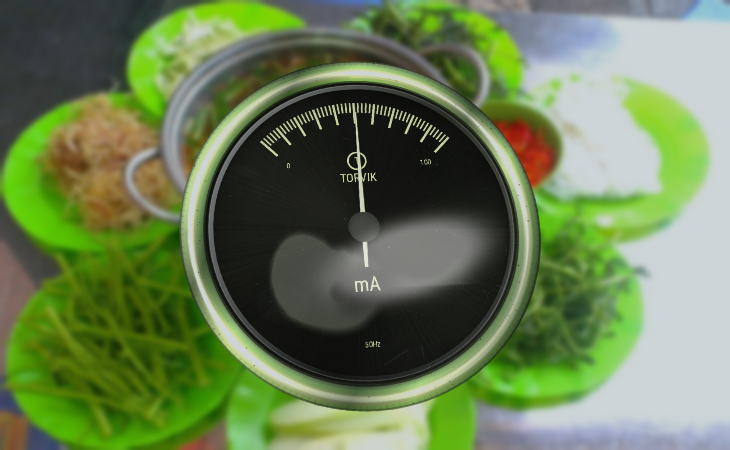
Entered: 50 mA
